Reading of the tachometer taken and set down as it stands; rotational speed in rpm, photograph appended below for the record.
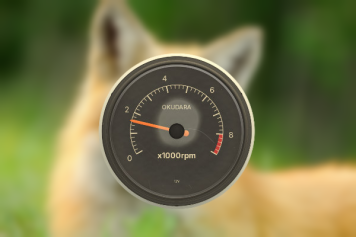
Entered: 1600 rpm
